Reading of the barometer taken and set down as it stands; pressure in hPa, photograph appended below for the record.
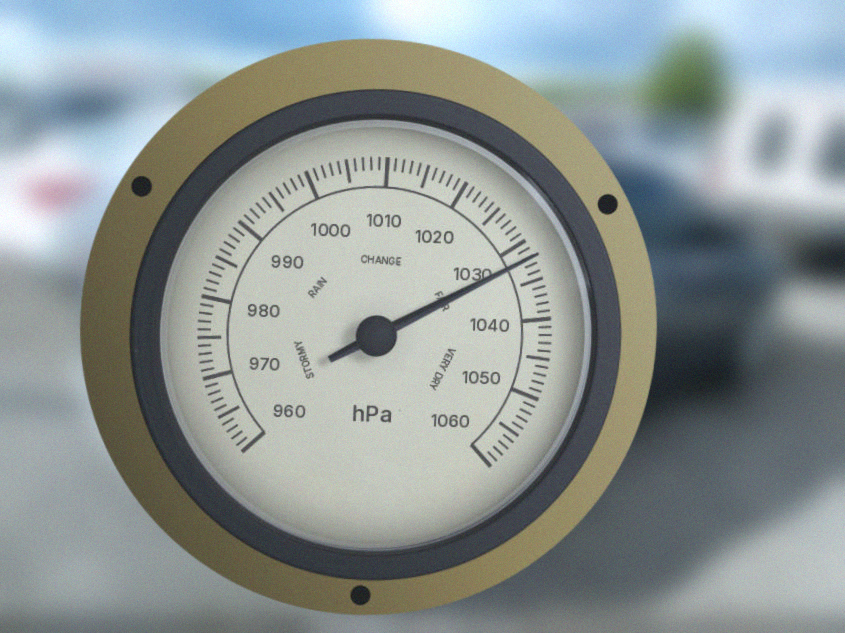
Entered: 1032 hPa
